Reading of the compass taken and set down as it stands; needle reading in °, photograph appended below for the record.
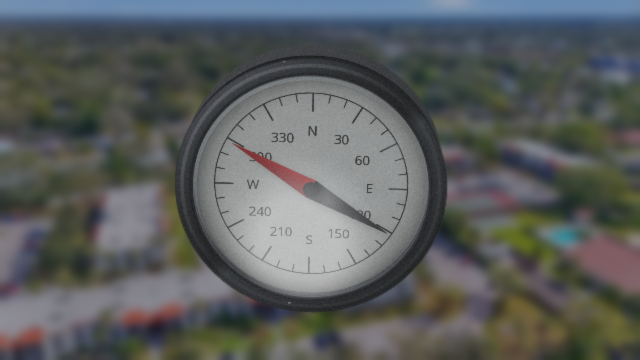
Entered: 300 °
